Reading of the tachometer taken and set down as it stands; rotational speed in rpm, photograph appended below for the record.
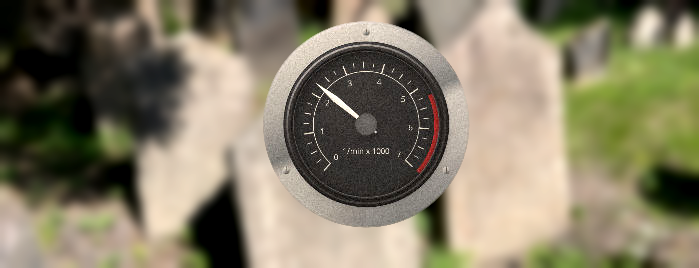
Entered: 2250 rpm
